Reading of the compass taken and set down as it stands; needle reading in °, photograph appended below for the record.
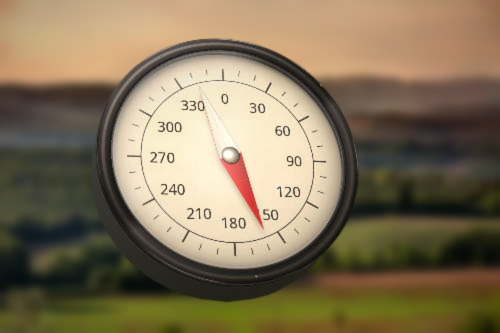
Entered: 160 °
